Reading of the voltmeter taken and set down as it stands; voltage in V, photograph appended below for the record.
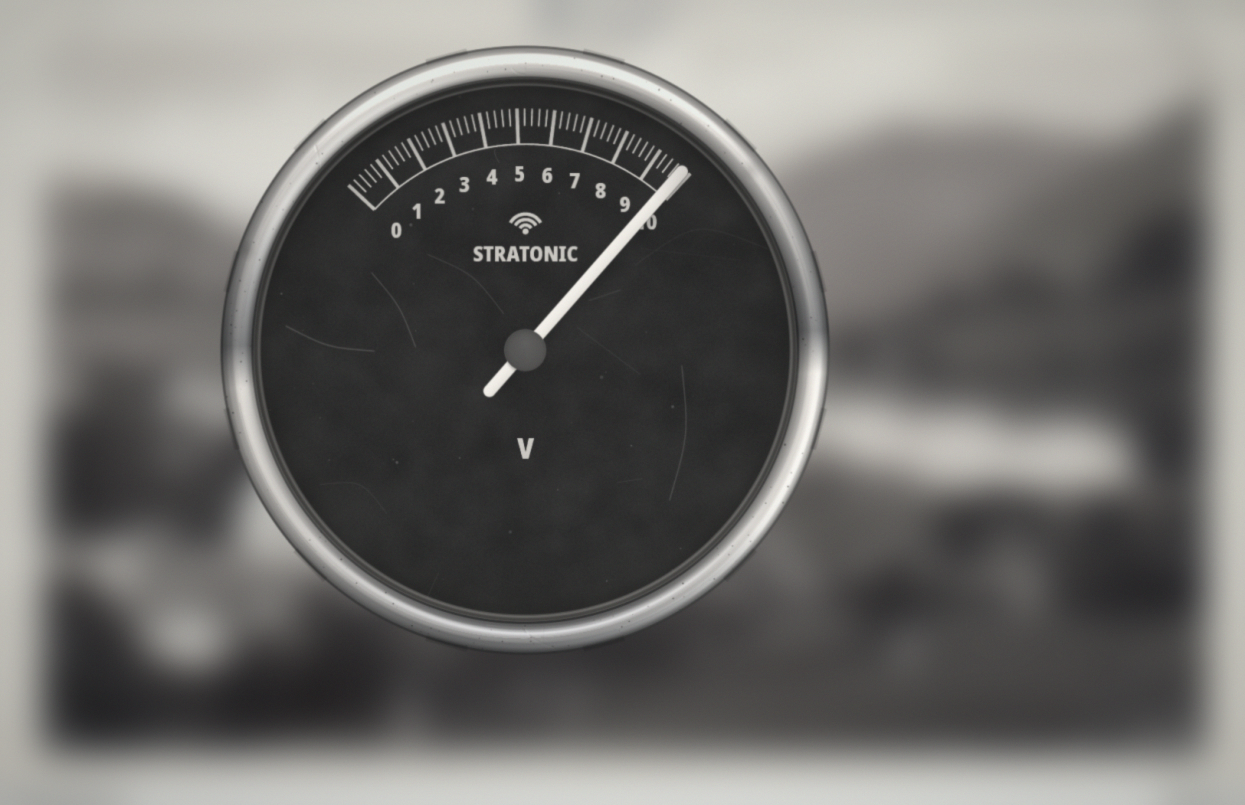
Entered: 9.8 V
